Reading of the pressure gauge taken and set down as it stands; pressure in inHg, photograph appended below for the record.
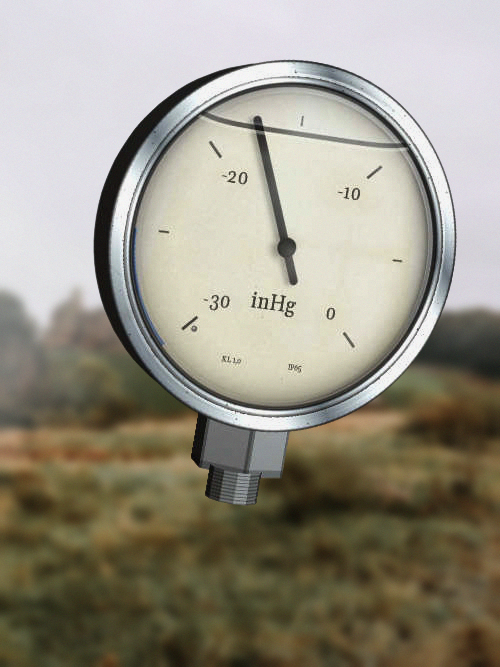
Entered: -17.5 inHg
